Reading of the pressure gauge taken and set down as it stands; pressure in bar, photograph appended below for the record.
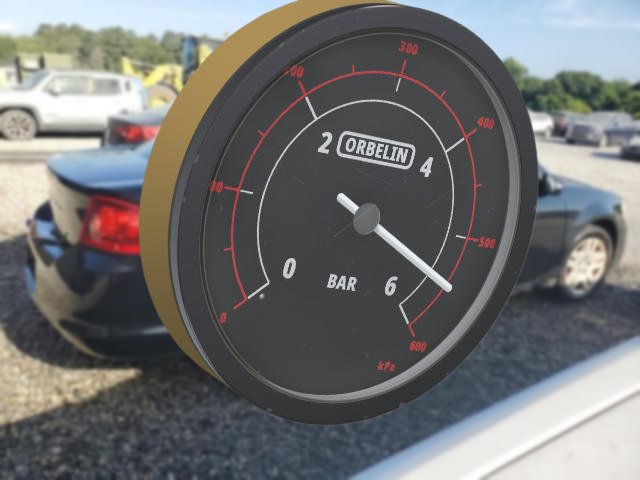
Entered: 5.5 bar
